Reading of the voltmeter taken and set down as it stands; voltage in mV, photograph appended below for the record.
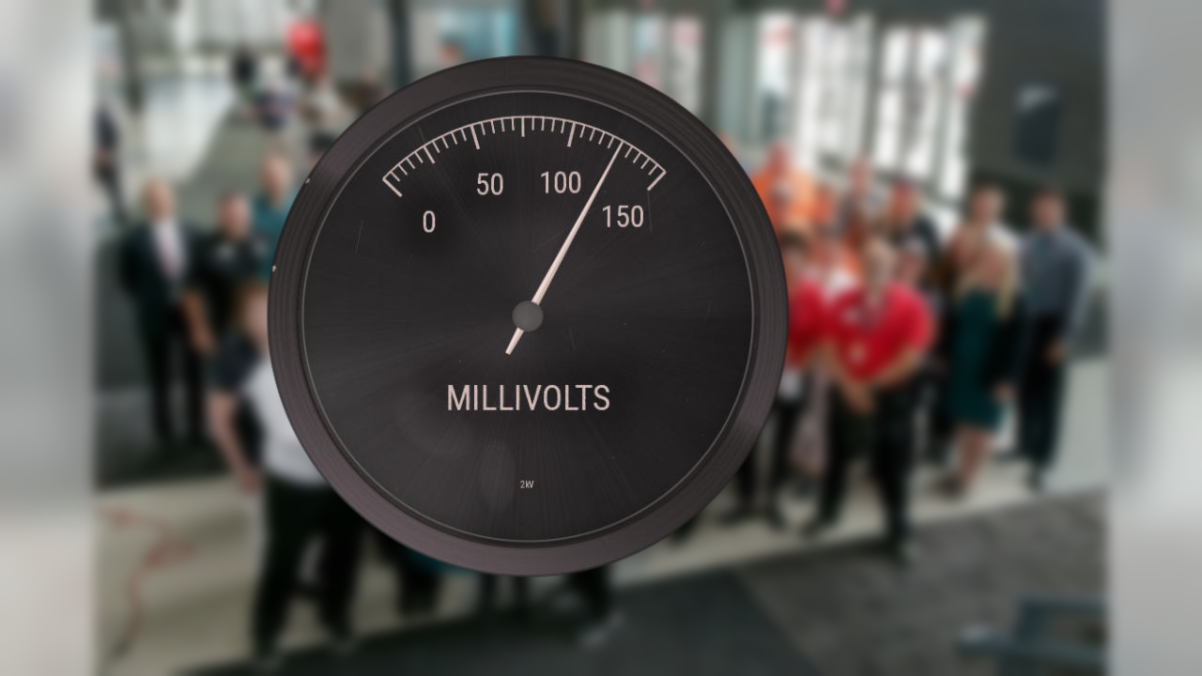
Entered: 125 mV
